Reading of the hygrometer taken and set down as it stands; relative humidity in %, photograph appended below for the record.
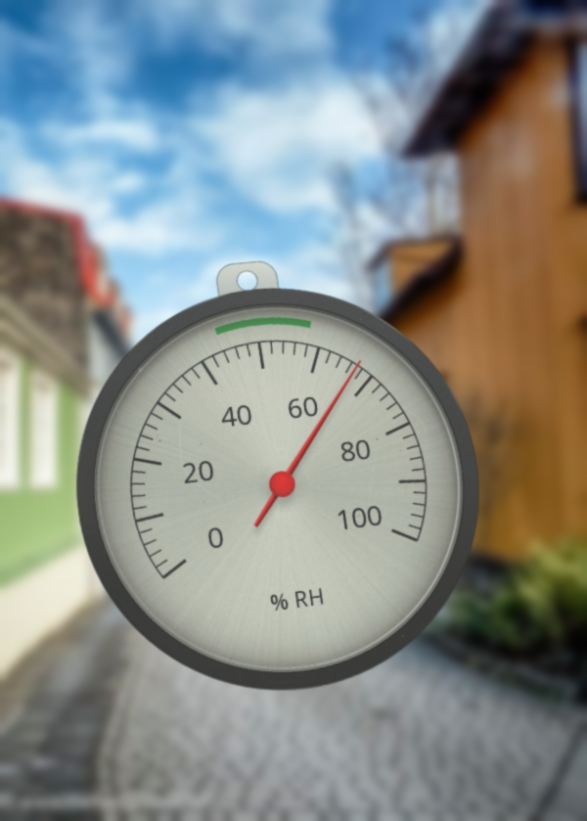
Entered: 67 %
